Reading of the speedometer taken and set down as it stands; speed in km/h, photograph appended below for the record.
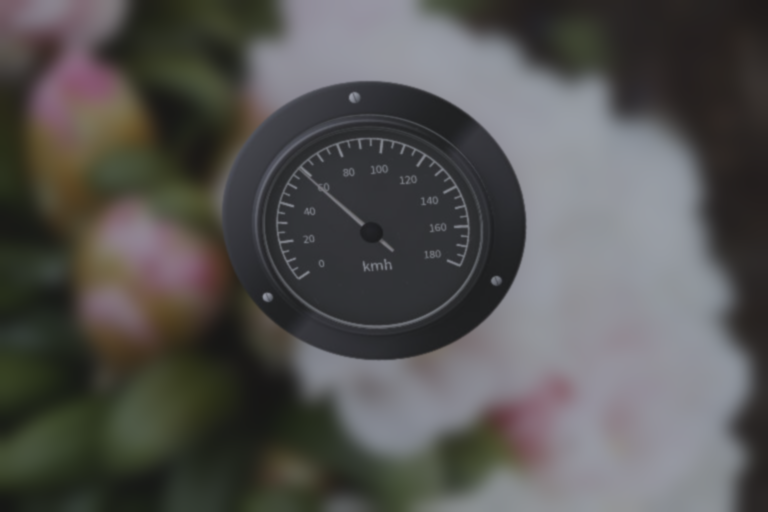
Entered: 60 km/h
